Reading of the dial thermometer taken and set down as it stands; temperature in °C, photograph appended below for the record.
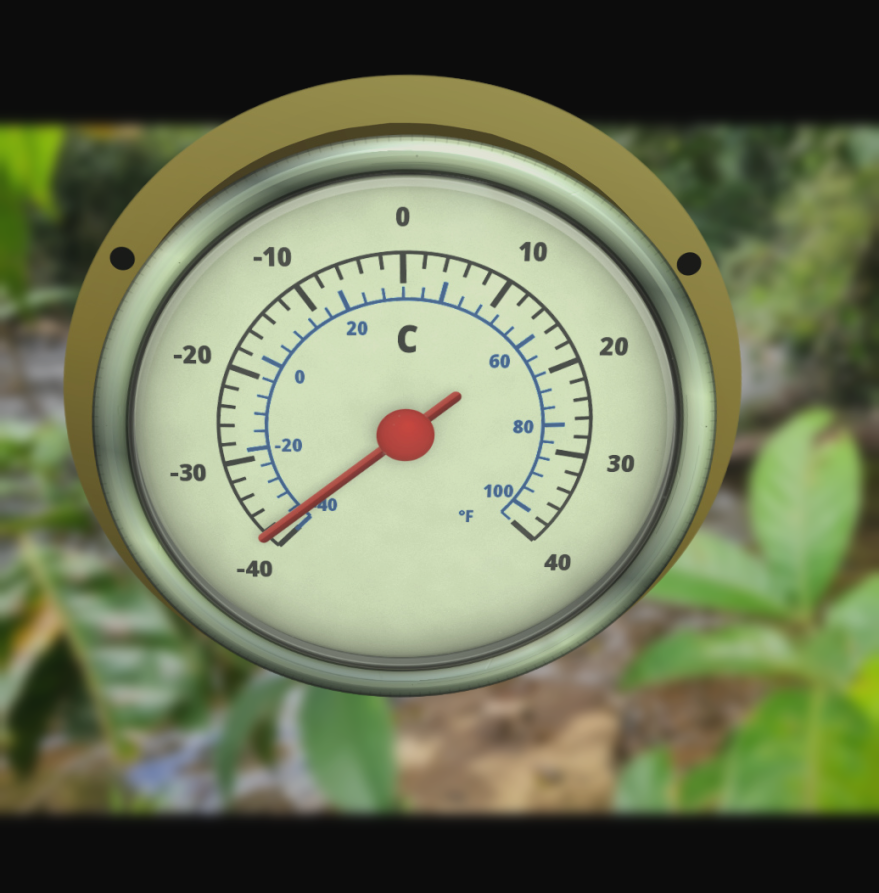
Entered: -38 °C
